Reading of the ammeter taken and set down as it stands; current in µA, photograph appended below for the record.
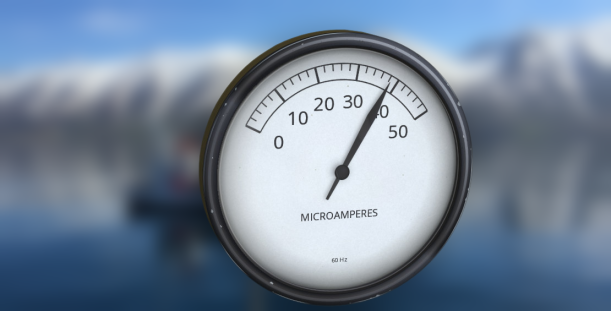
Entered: 38 µA
